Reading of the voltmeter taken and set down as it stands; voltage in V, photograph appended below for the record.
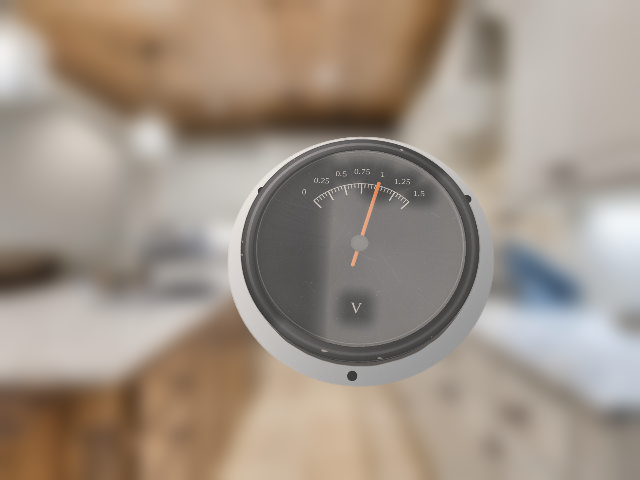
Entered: 1 V
